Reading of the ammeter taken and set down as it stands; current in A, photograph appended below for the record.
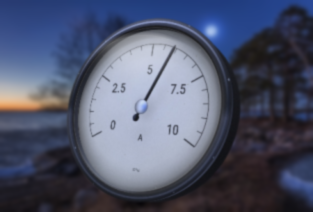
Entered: 6 A
